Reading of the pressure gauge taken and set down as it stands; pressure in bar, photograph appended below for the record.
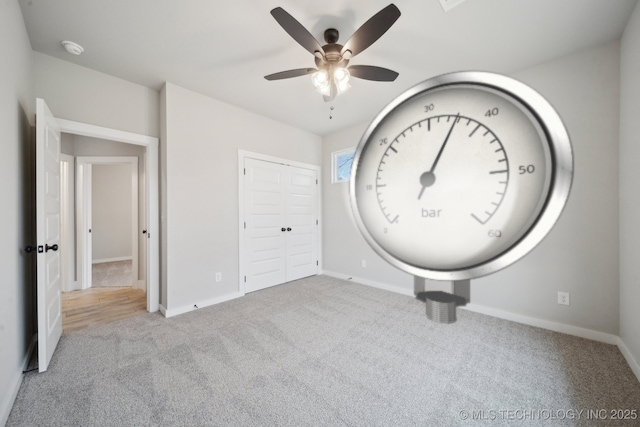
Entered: 36 bar
